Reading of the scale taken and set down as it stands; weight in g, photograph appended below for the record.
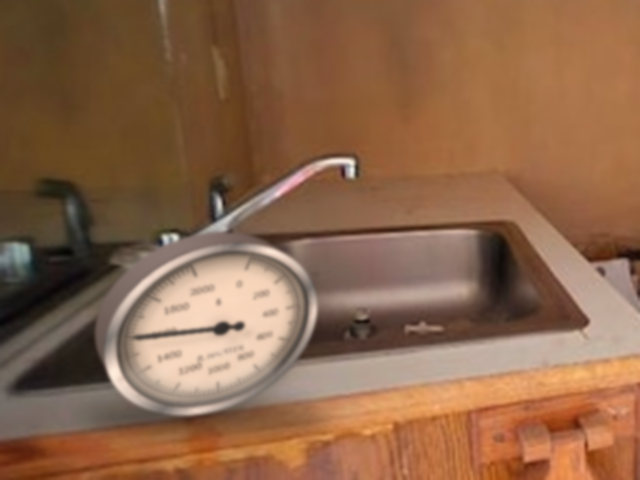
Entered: 1600 g
